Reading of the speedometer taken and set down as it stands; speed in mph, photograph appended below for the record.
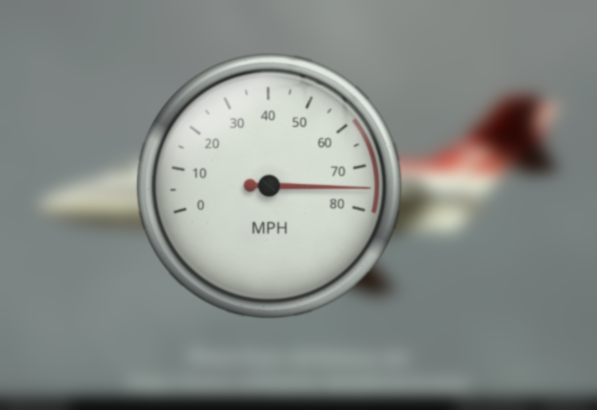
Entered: 75 mph
